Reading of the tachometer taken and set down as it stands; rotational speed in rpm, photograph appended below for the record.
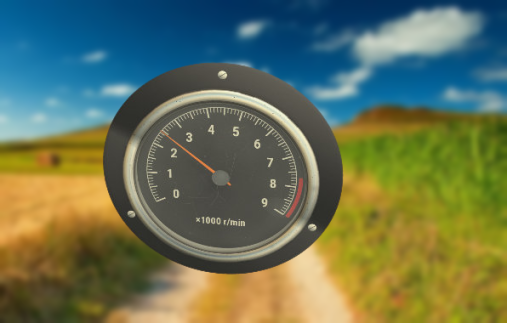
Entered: 2500 rpm
